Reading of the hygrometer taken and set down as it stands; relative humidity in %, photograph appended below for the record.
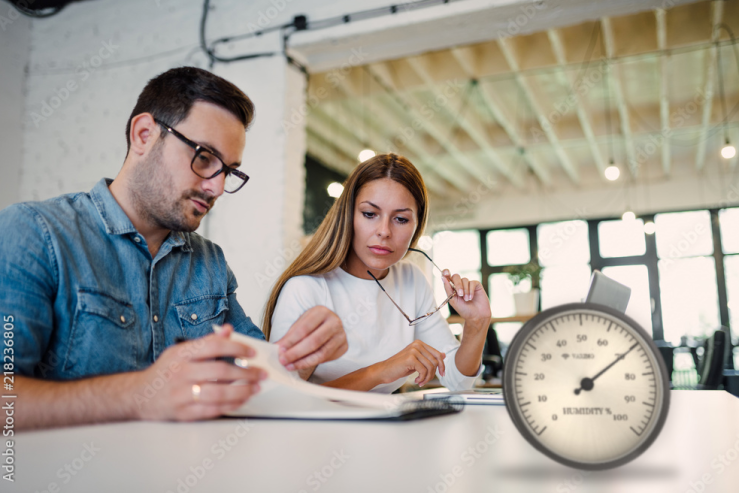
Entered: 70 %
